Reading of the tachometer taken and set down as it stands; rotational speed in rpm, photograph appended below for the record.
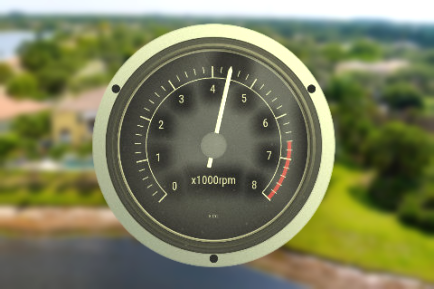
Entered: 4400 rpm
